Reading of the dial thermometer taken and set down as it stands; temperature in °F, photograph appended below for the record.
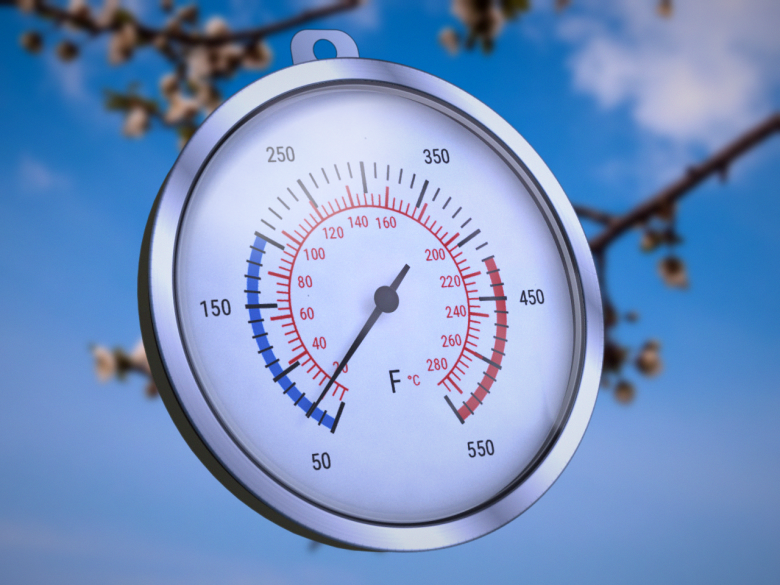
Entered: 70 °F
